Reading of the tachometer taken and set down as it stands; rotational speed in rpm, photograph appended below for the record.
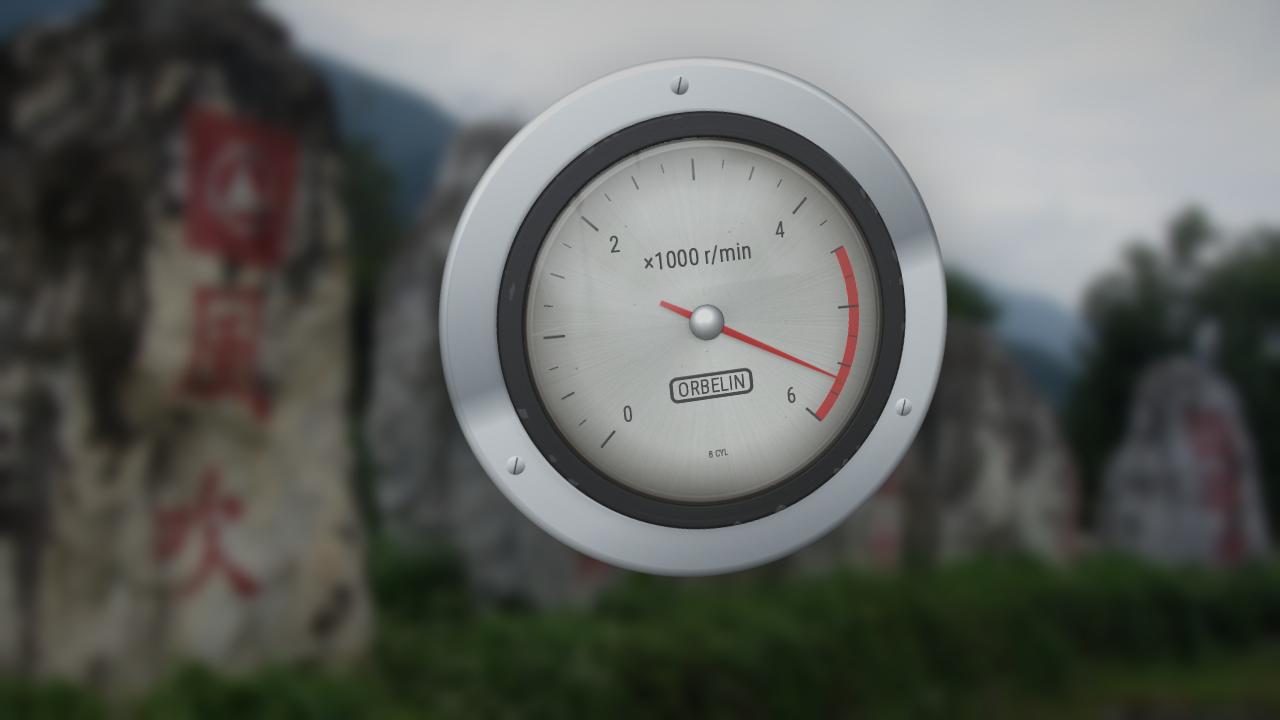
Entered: 5625 rpm
